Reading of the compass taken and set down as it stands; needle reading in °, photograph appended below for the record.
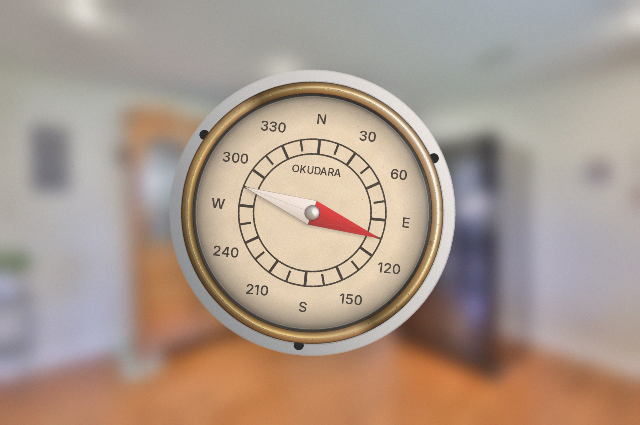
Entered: 105 °
